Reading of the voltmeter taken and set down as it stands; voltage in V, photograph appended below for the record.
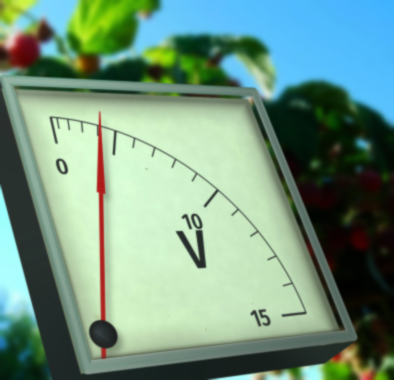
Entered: 4 V
